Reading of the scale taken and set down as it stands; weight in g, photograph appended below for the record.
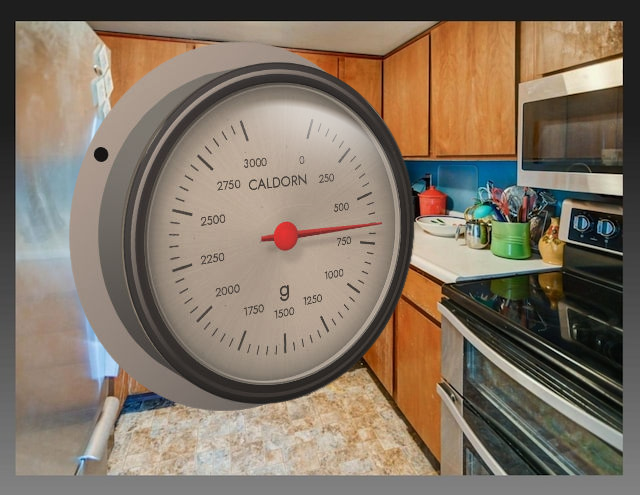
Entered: 650 g
